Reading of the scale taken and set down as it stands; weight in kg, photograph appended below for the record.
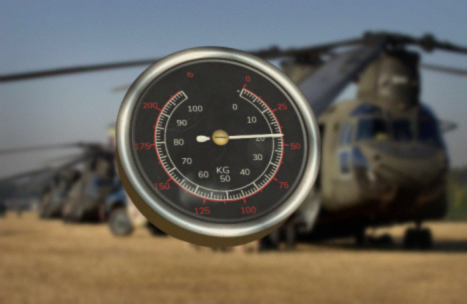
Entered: 20 kg
